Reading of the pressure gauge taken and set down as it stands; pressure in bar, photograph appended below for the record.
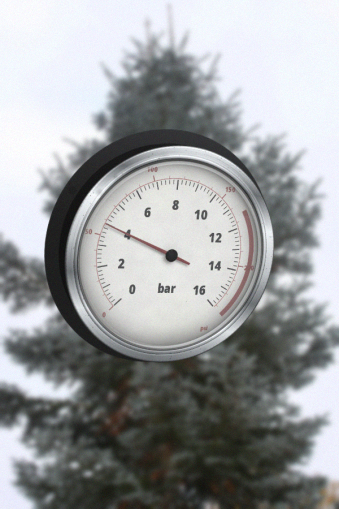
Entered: 4 bar
